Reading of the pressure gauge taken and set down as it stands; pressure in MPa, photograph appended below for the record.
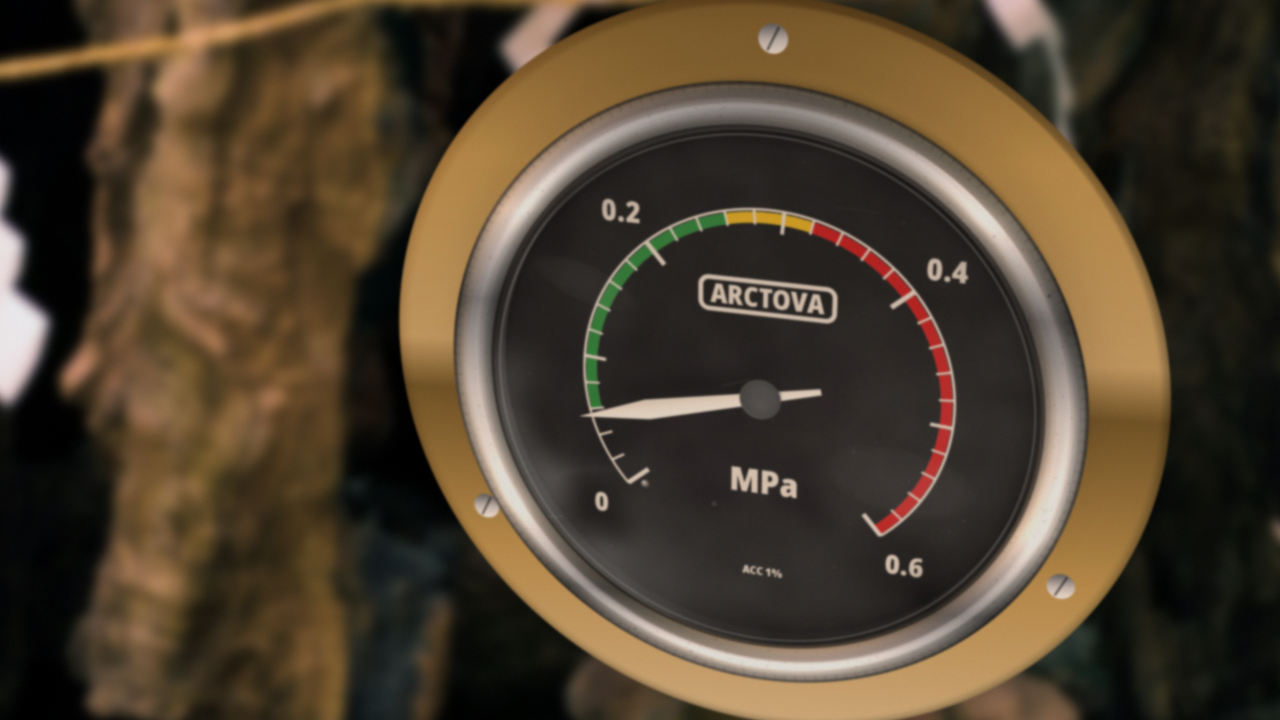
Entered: 0.06 MPa
